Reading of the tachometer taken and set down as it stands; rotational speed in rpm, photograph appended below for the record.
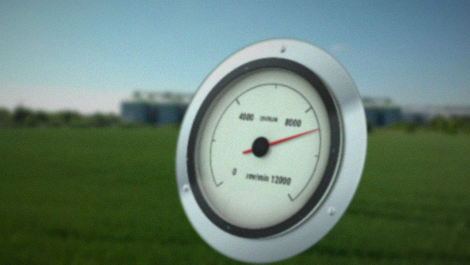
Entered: 9000 rpm
